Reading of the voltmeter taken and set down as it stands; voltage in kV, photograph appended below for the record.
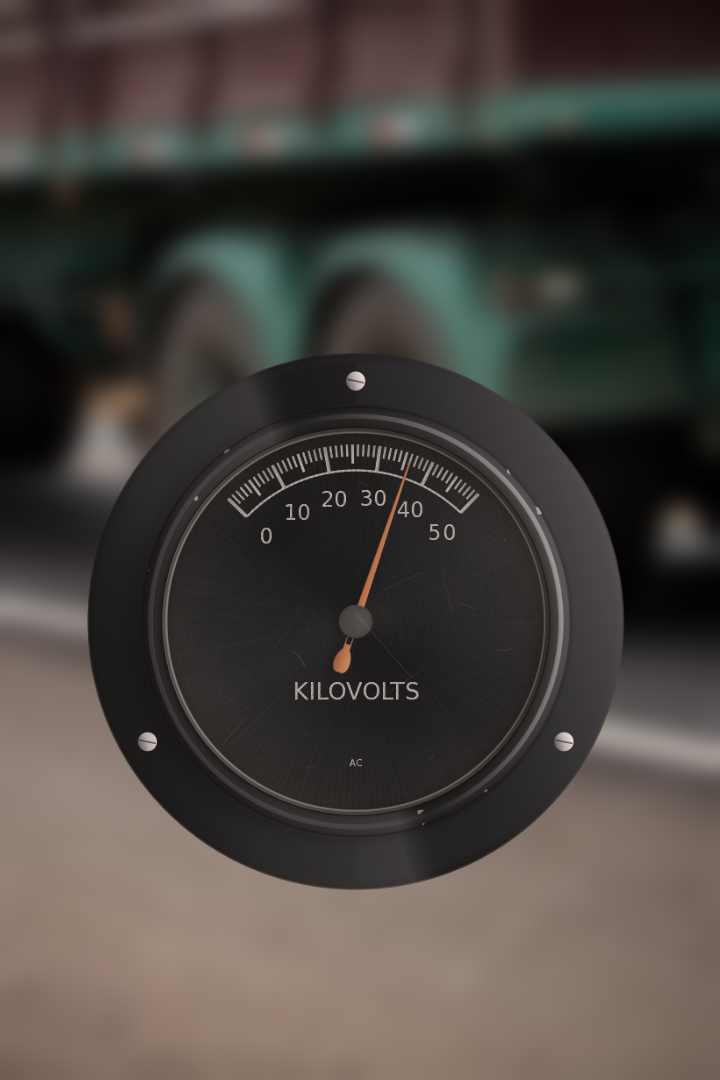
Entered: 36 kV
